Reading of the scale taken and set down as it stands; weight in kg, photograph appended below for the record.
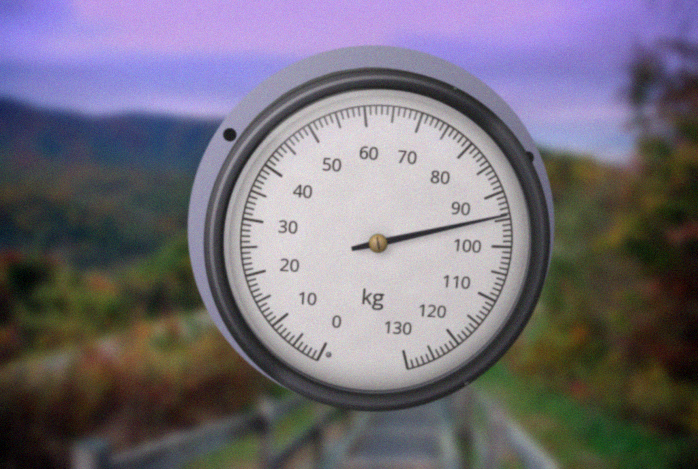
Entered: 94 kg
